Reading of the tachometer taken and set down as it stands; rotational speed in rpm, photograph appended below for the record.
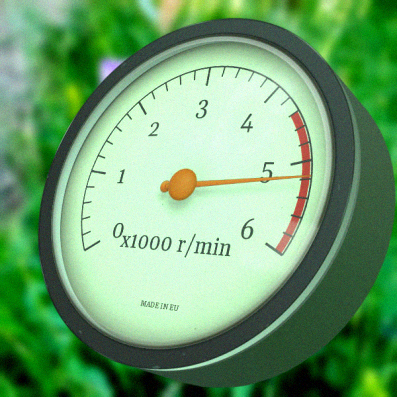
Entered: 5200 rpm
